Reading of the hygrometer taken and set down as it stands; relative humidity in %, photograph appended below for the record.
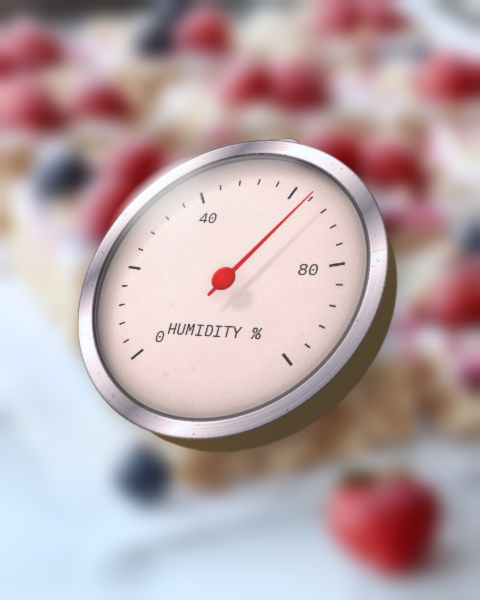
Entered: 64 %
